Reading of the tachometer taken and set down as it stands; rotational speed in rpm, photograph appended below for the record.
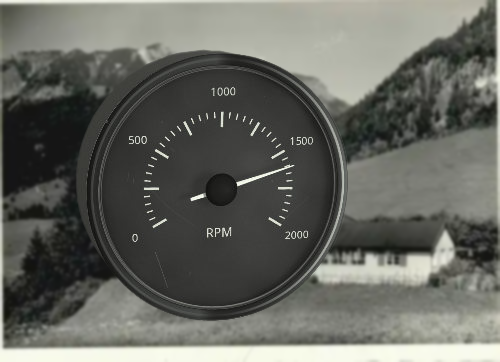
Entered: 1600 rpm
